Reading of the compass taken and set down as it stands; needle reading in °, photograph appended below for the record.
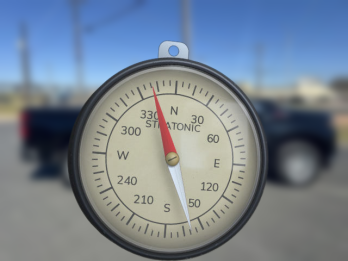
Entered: 340 °
